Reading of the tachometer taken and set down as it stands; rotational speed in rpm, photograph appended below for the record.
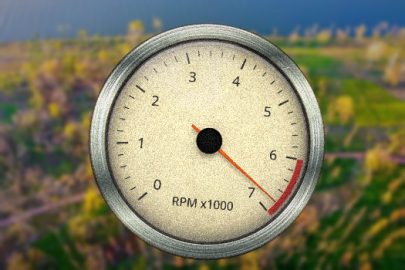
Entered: 6800 rpm
